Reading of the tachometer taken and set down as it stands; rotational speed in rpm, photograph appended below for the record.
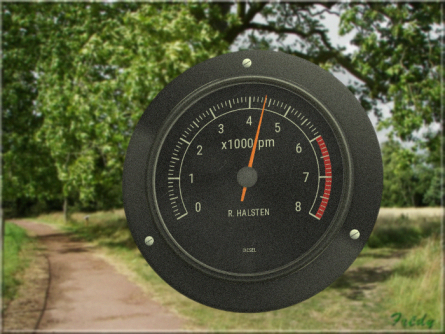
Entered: 4400 rpm
